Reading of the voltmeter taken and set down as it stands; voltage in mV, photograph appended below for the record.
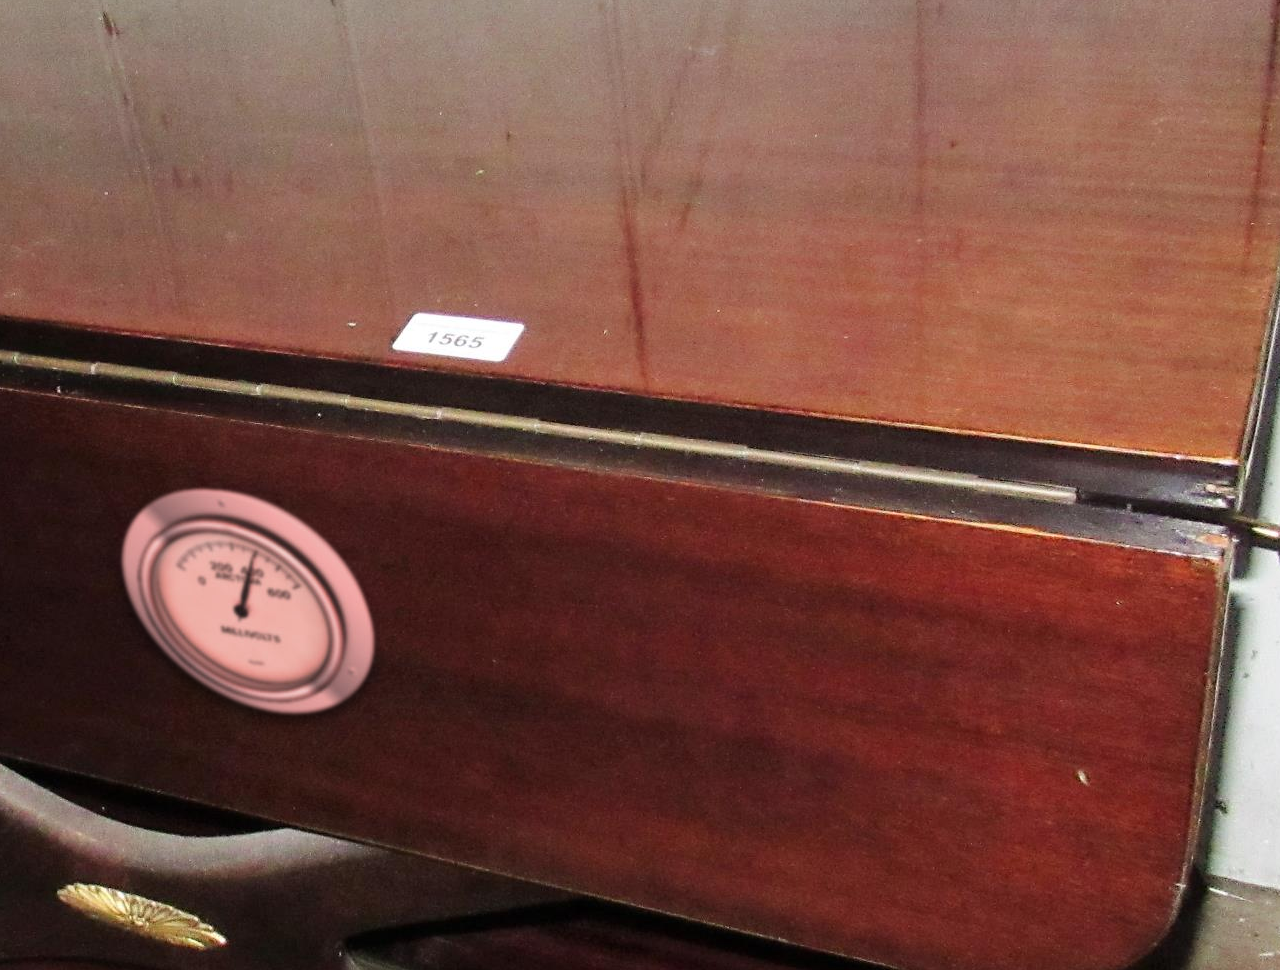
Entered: 400 mV
